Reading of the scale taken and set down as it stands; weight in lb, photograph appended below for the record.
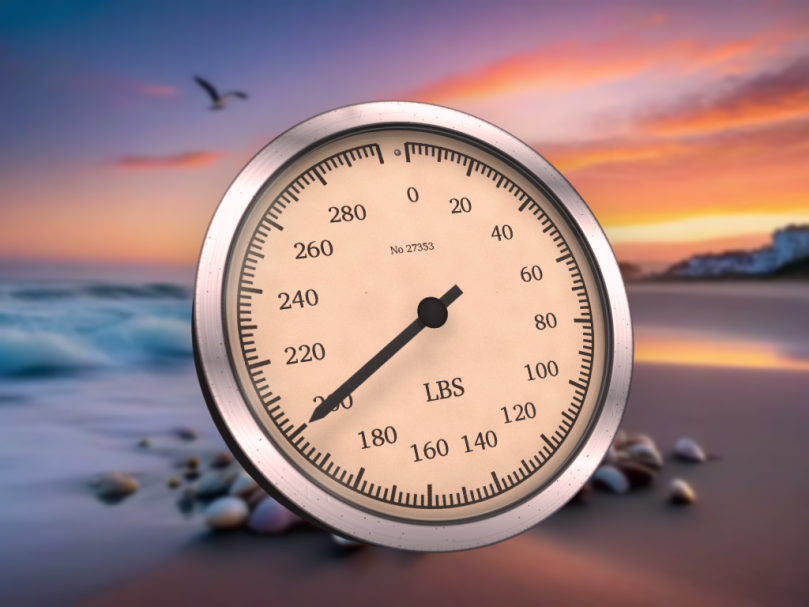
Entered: 200 lb
